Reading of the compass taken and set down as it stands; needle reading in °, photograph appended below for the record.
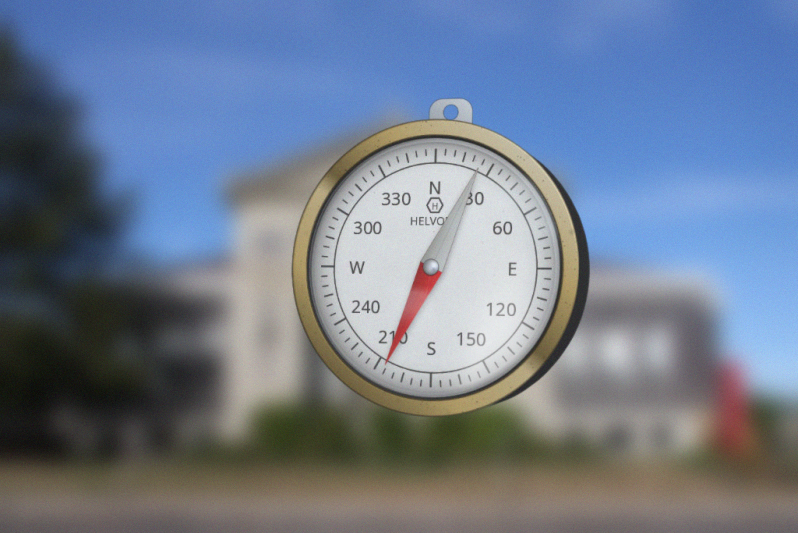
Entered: 205 °
